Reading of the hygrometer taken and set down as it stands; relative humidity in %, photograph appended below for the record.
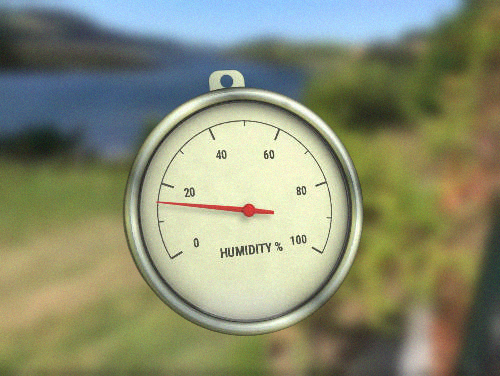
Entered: 15 %
